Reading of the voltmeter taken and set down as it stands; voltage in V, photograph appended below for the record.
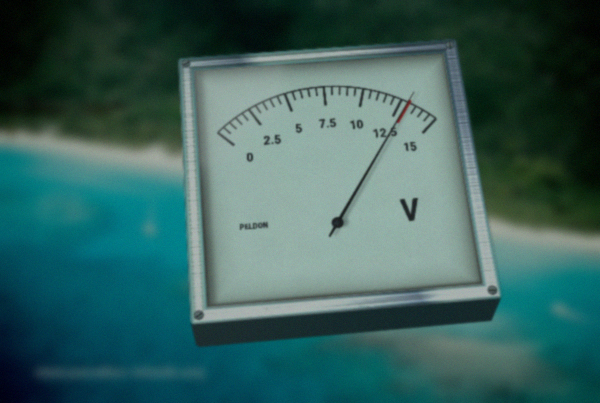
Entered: 13 V
